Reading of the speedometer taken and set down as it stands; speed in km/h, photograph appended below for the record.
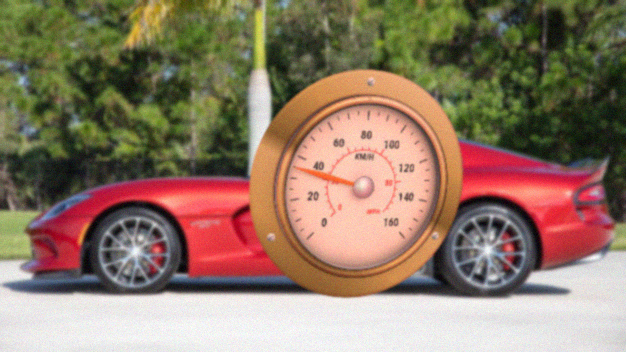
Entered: 35 km/h
